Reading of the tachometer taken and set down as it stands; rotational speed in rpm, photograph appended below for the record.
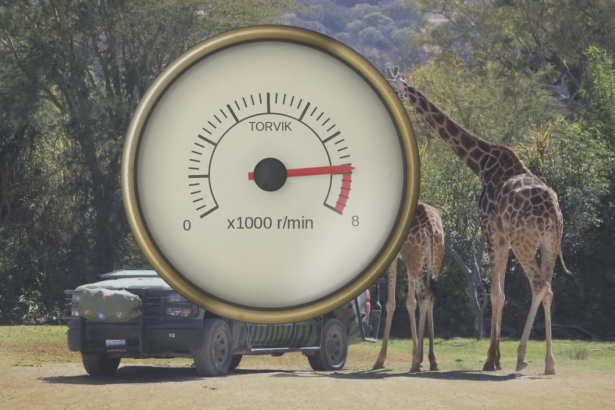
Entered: 6900 rpm
